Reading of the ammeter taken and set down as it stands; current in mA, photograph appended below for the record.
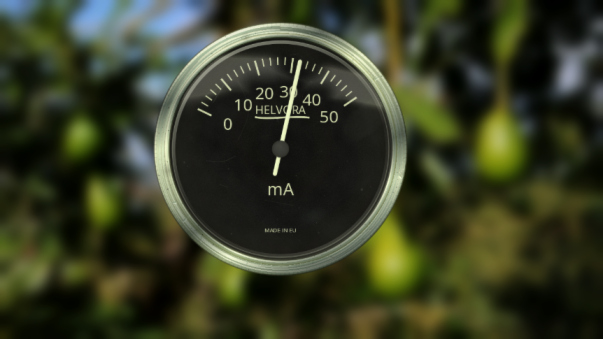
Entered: 32 mA
